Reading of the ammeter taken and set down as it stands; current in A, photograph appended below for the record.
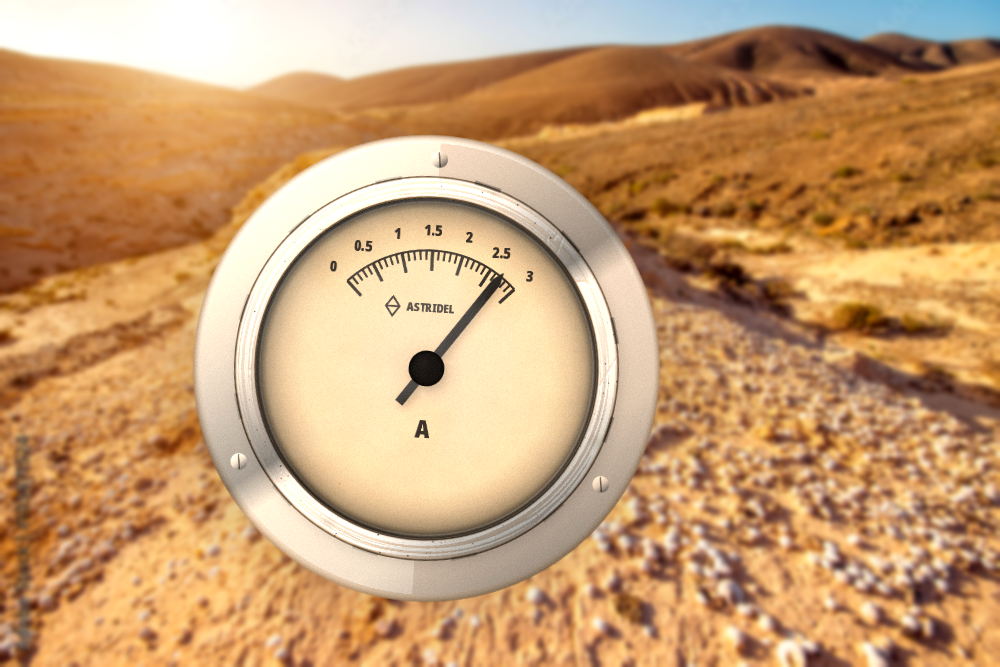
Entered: 2.7 A
